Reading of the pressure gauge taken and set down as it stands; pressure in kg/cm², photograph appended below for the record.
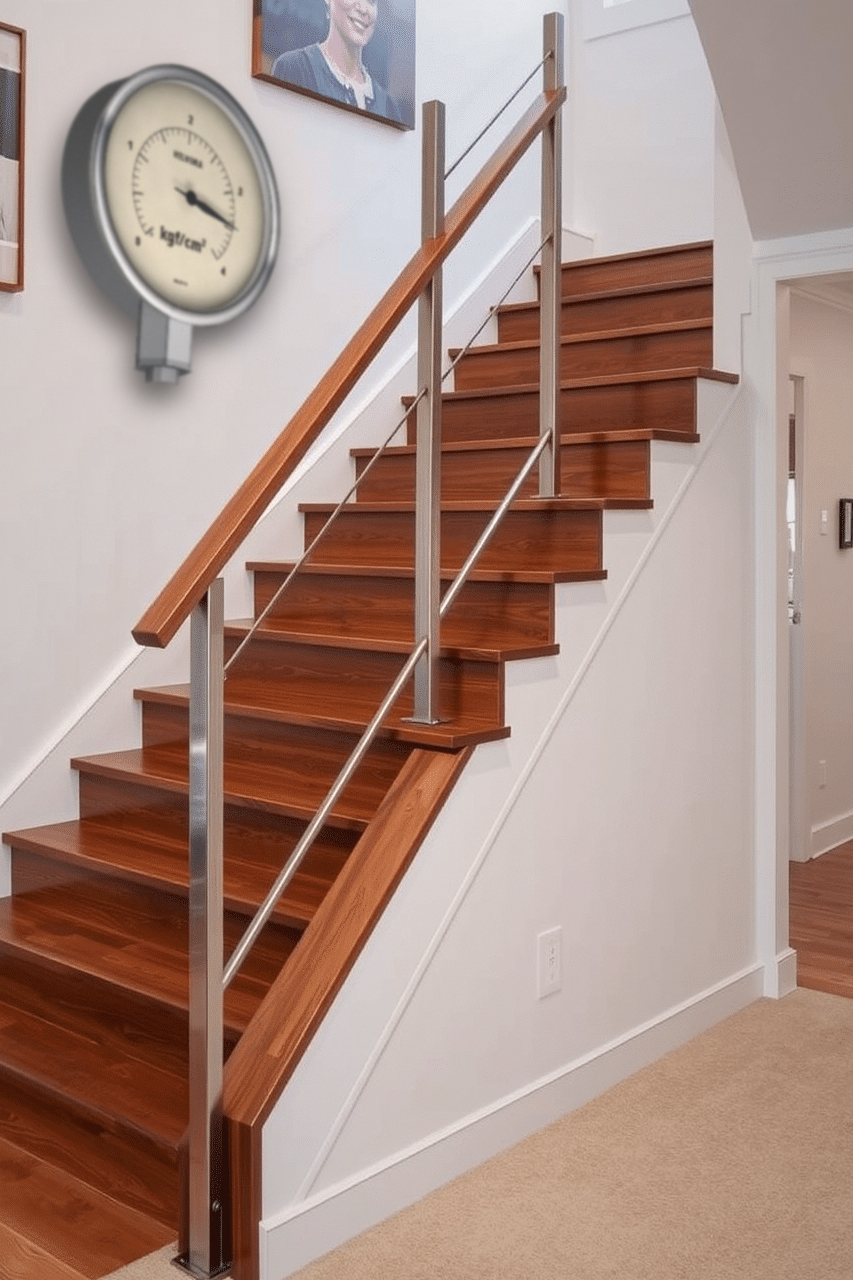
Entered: 3.5 kg/cm²
